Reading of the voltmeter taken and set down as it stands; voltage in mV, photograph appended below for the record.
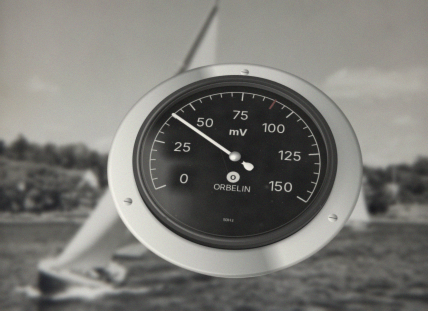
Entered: 40 mV
